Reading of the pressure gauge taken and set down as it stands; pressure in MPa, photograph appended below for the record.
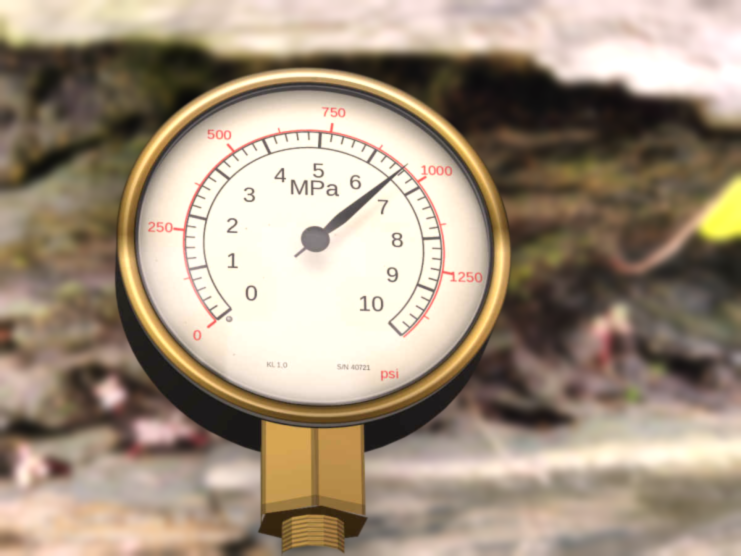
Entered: 6.6 MPa
